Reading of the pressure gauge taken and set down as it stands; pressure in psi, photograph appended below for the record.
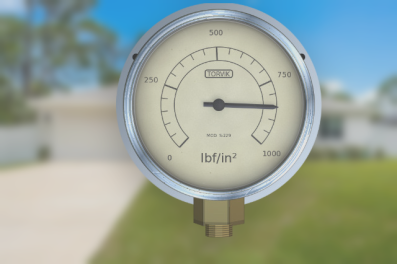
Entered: 850 psi
